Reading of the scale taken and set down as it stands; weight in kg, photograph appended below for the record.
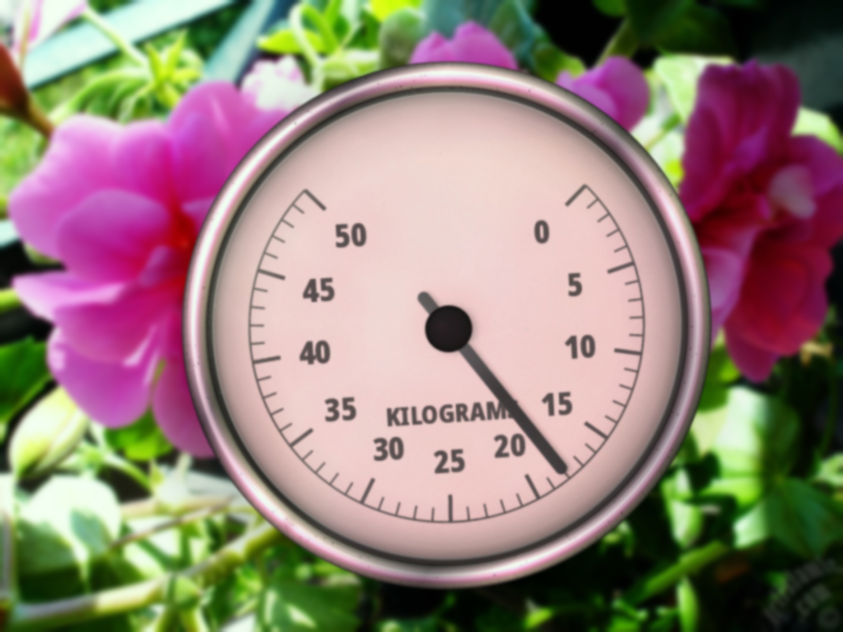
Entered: 18 kg
